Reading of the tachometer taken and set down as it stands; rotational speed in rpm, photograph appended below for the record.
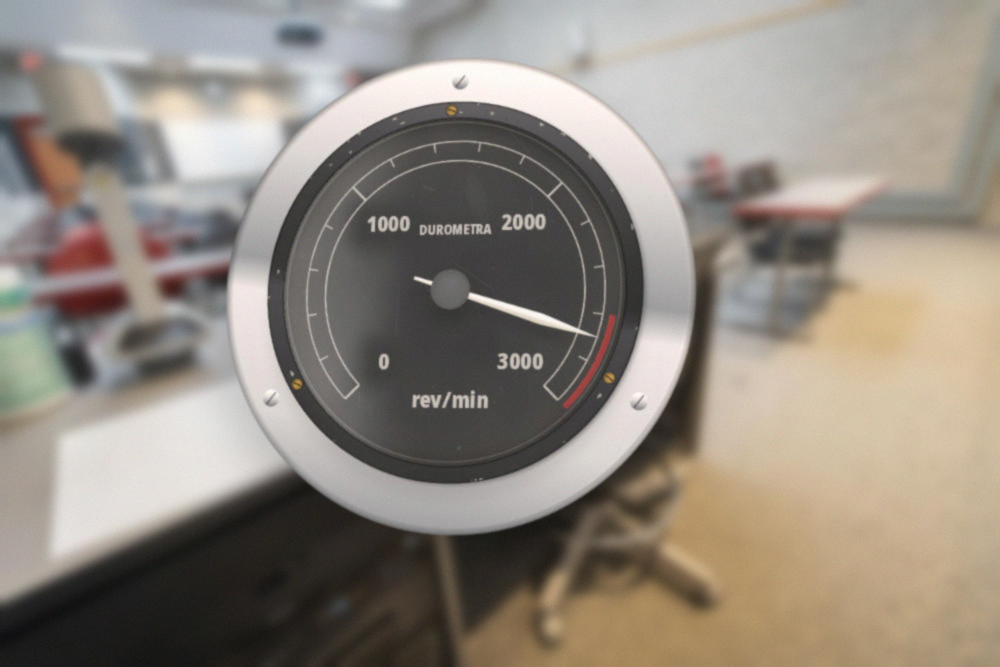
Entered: 2700 rpm
